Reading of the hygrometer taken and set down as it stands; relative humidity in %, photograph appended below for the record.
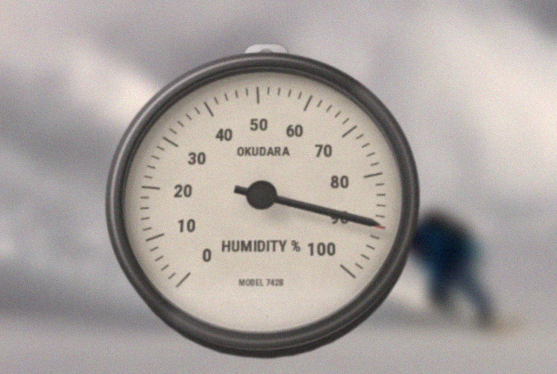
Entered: 90 %
